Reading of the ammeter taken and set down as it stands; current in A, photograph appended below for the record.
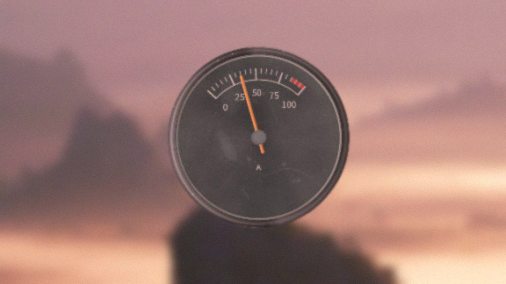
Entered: 35 A
